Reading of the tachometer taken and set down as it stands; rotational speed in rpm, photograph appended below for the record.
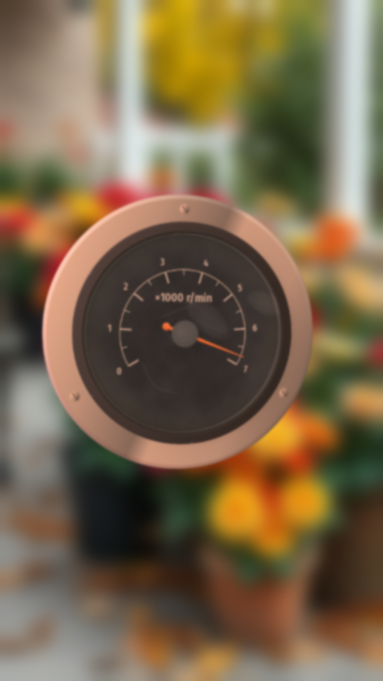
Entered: 6750 rpm
